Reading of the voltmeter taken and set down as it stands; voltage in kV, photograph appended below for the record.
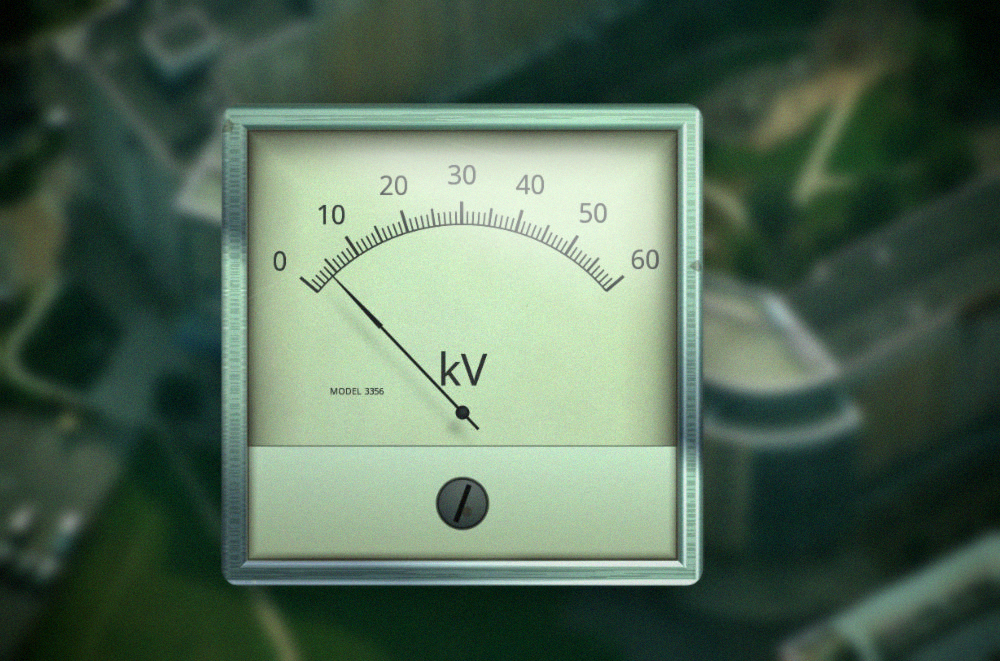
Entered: 4 kV
